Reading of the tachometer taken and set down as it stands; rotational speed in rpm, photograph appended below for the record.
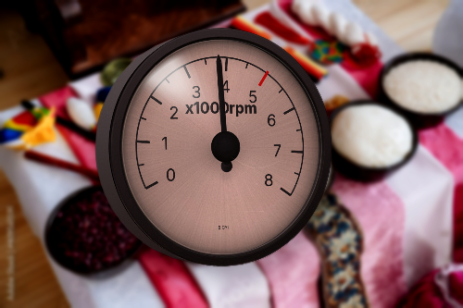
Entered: 3750 rpm
